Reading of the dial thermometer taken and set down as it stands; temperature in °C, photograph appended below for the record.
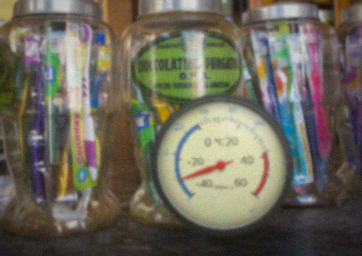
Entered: -30 °C
